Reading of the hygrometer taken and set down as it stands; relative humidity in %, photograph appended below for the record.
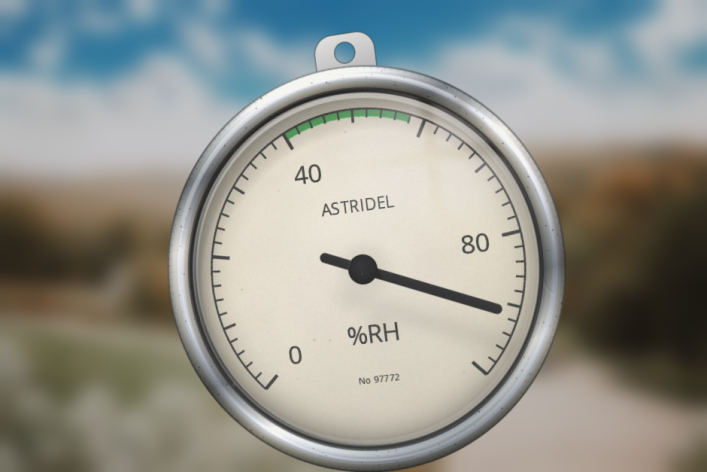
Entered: 91 %
